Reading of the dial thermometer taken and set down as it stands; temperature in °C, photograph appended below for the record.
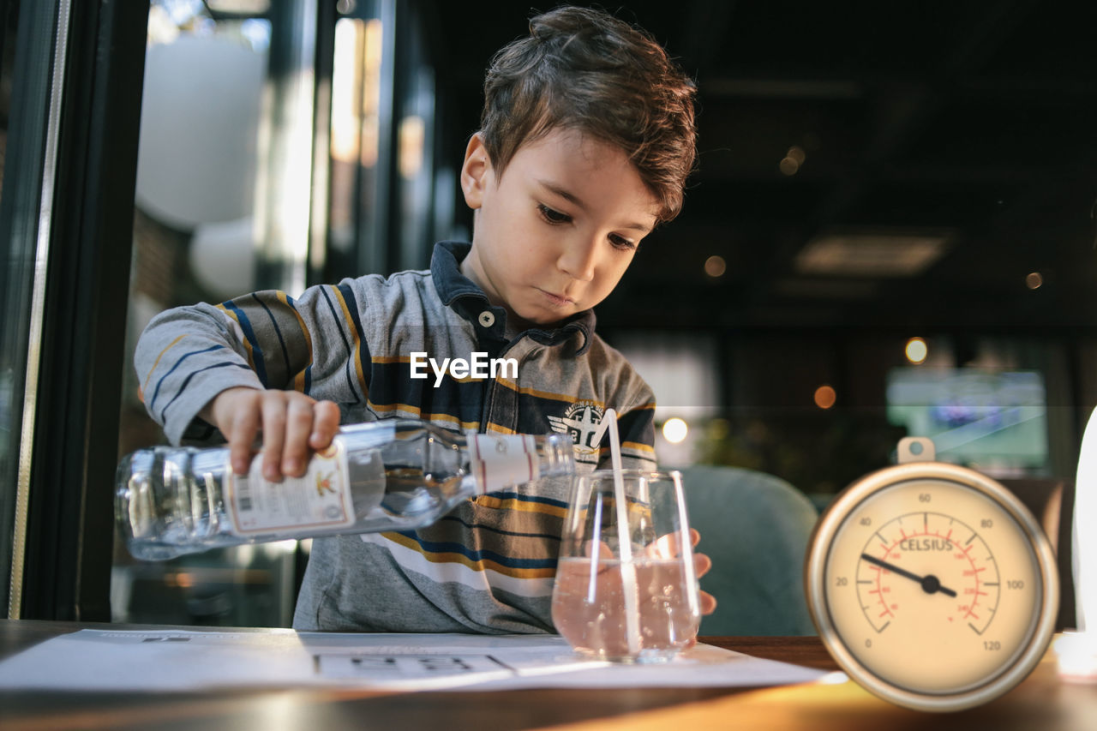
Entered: 30 °C
